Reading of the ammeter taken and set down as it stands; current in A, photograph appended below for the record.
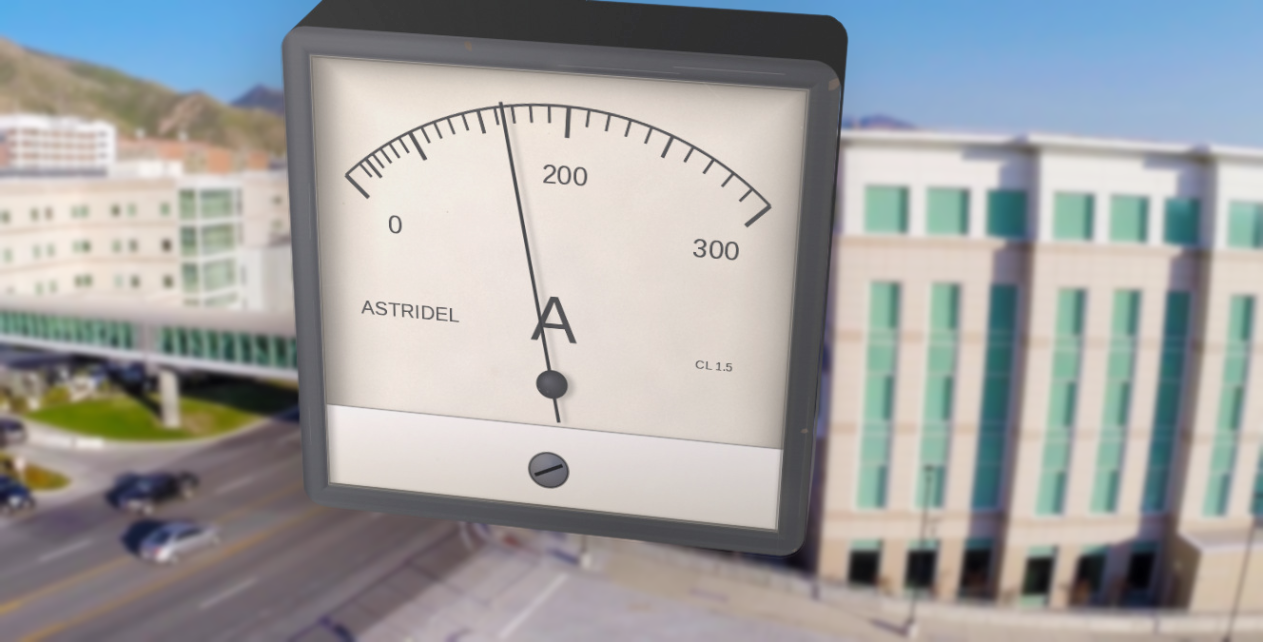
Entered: 165 A
